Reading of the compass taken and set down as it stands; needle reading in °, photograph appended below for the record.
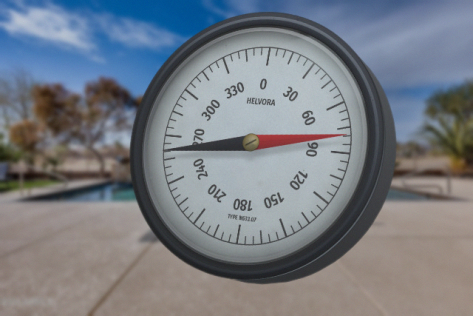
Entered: 80 °
